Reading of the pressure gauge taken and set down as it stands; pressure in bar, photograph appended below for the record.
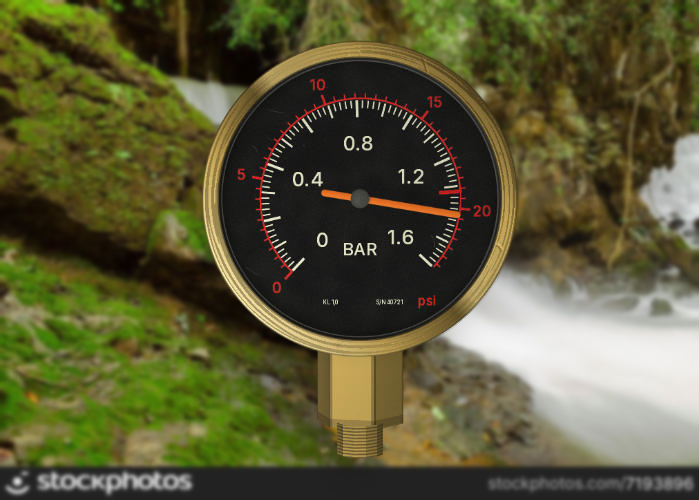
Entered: 1.4 bar
